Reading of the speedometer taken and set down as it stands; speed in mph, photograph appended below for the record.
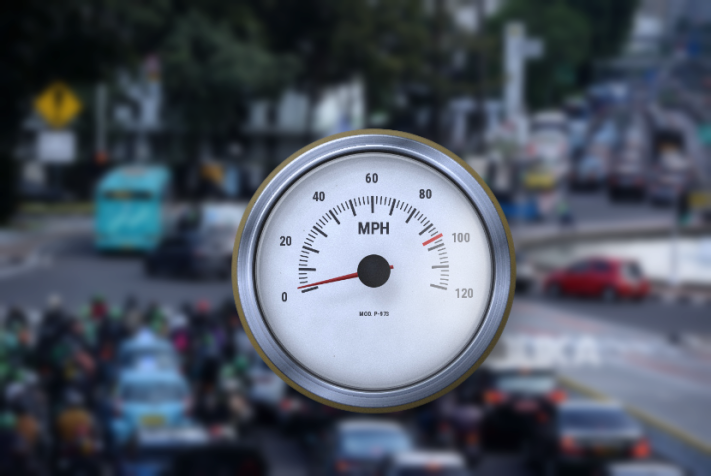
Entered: 2 mph
